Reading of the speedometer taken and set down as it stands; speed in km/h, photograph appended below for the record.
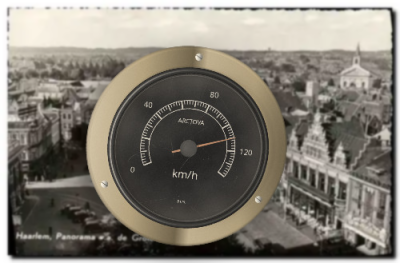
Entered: 110 km/h
